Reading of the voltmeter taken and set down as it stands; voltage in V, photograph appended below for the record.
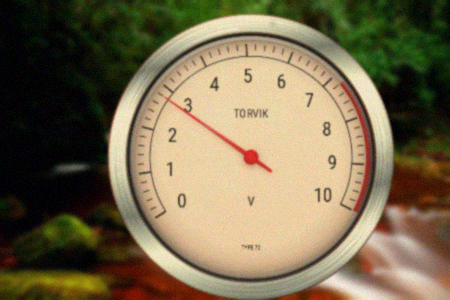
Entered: 2.8 V
